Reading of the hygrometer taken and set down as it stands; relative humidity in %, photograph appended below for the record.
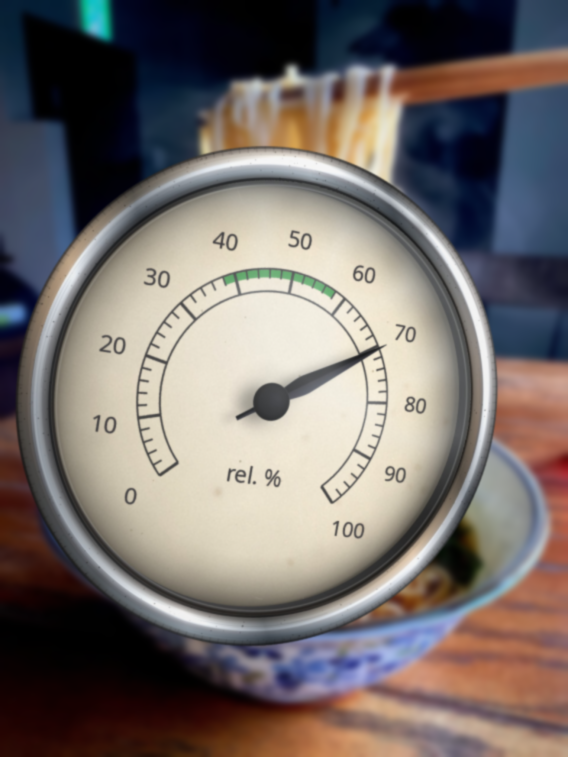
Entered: 70 %
